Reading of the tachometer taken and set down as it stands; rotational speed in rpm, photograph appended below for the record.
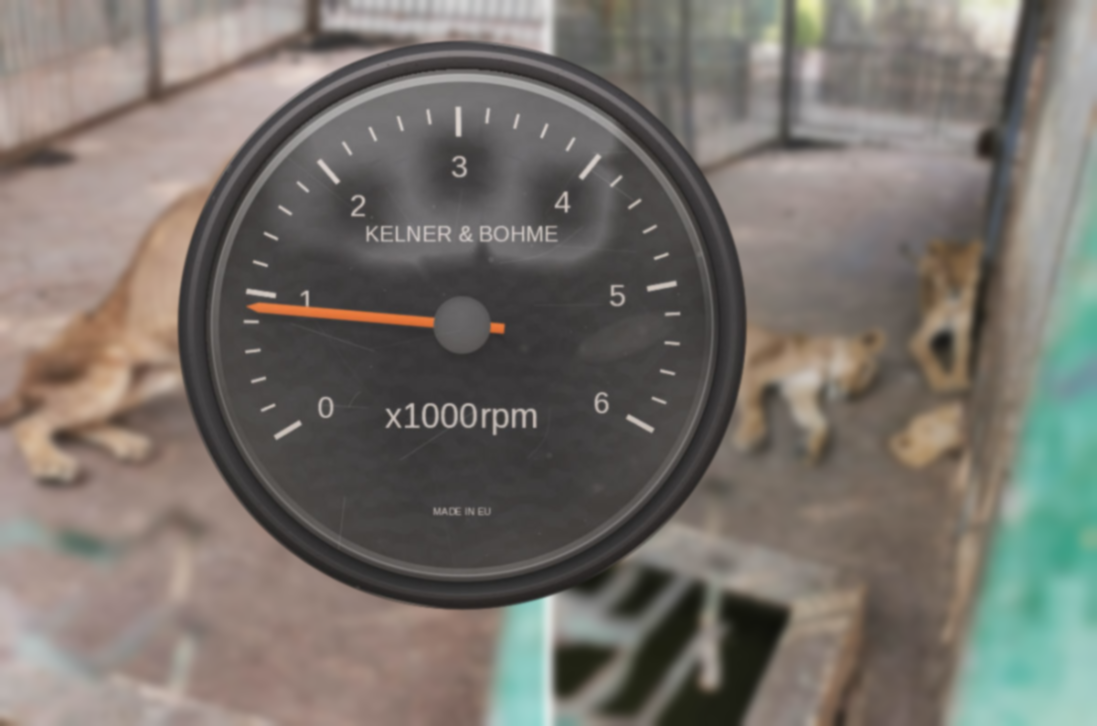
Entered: 900 rpm
